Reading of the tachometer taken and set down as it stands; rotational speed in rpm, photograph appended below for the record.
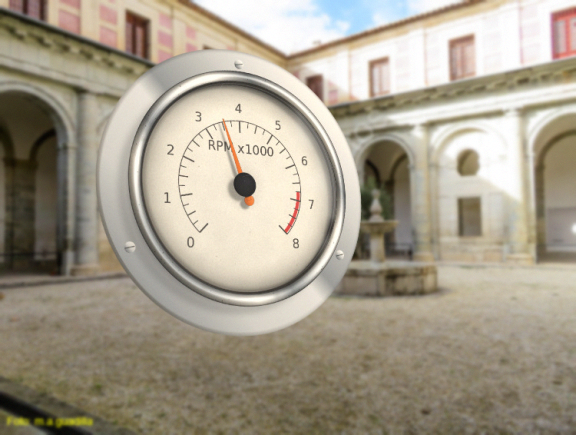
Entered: 3500 rpm
